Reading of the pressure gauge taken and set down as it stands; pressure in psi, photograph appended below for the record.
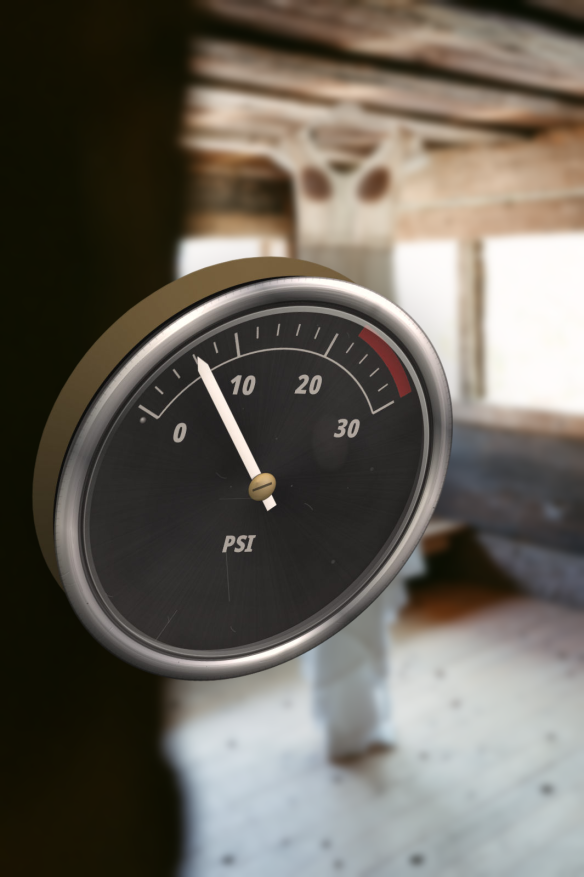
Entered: 6 psi
